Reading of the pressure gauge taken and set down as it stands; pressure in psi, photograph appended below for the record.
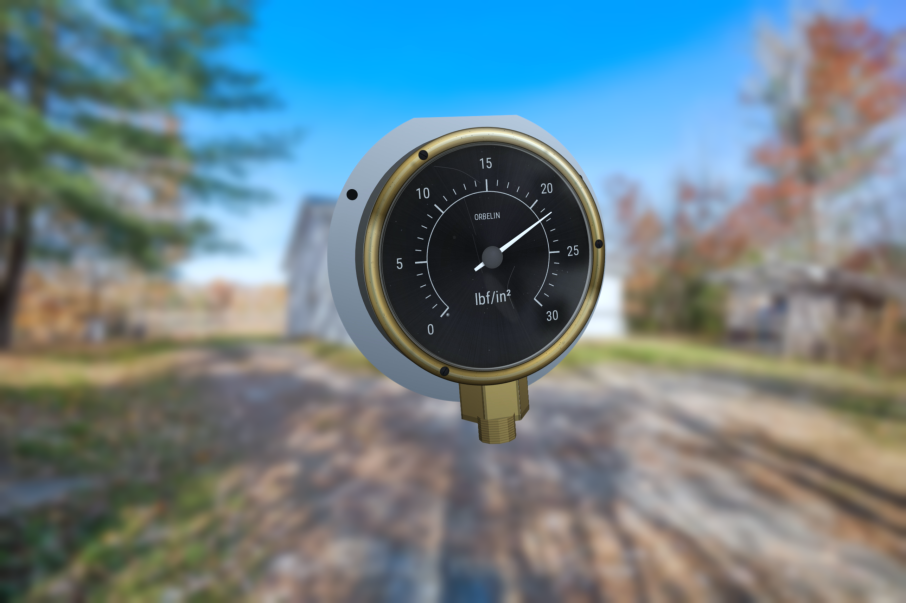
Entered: 21.5 psi
